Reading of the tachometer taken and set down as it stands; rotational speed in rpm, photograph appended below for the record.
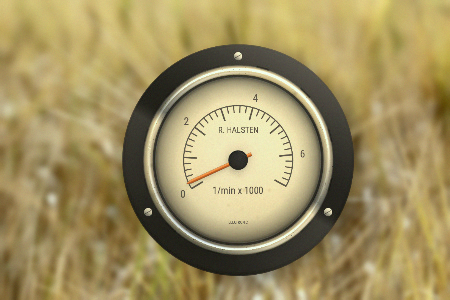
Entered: 200 rpm
